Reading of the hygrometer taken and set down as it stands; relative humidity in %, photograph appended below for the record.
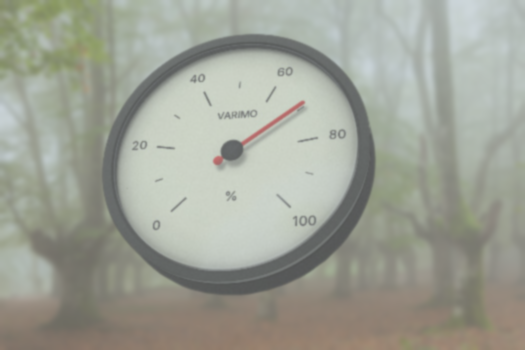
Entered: 70 %
